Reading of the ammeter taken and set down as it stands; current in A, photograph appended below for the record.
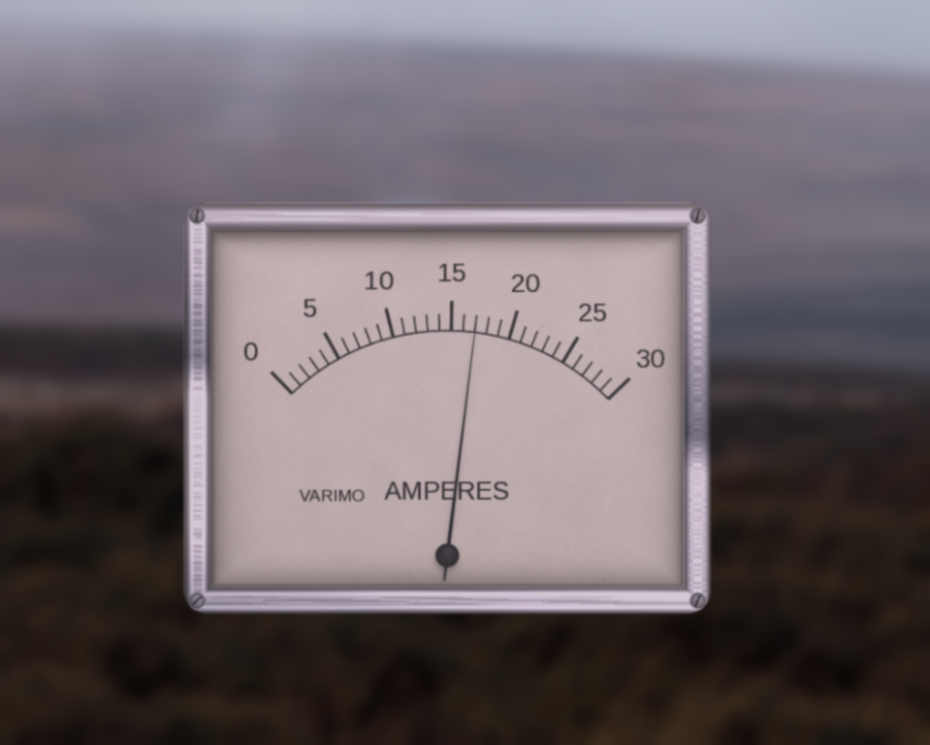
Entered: 17 A
